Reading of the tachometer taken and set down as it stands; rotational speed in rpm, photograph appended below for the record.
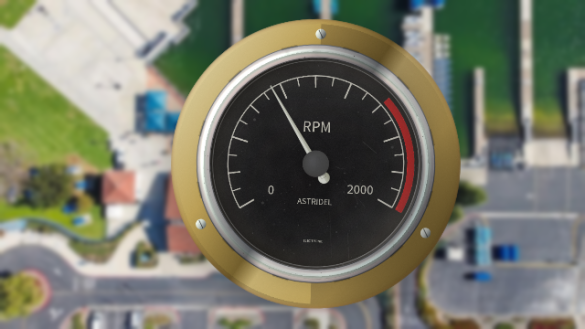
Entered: 750 rpm
